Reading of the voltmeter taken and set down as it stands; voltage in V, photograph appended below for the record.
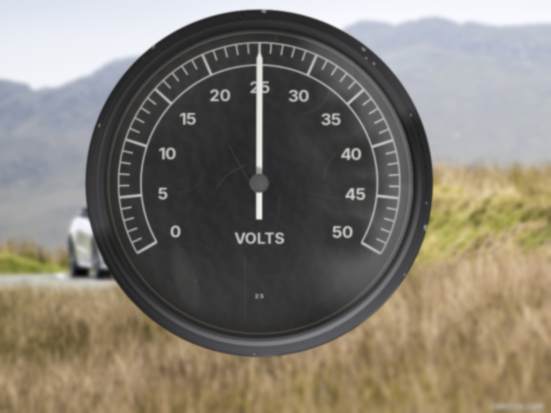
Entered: 25 V
